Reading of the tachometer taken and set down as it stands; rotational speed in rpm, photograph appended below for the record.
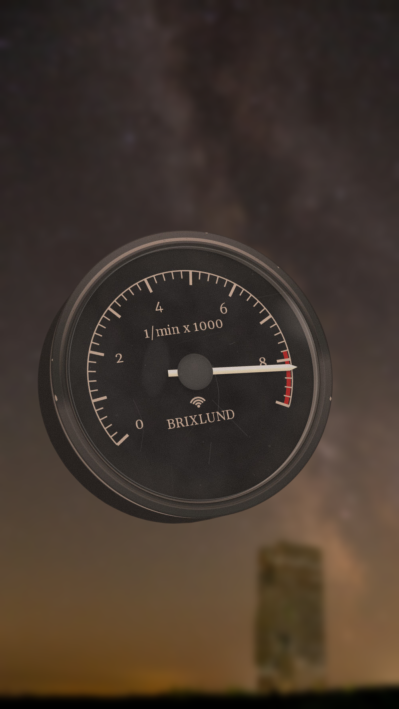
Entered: 8200 rpm
